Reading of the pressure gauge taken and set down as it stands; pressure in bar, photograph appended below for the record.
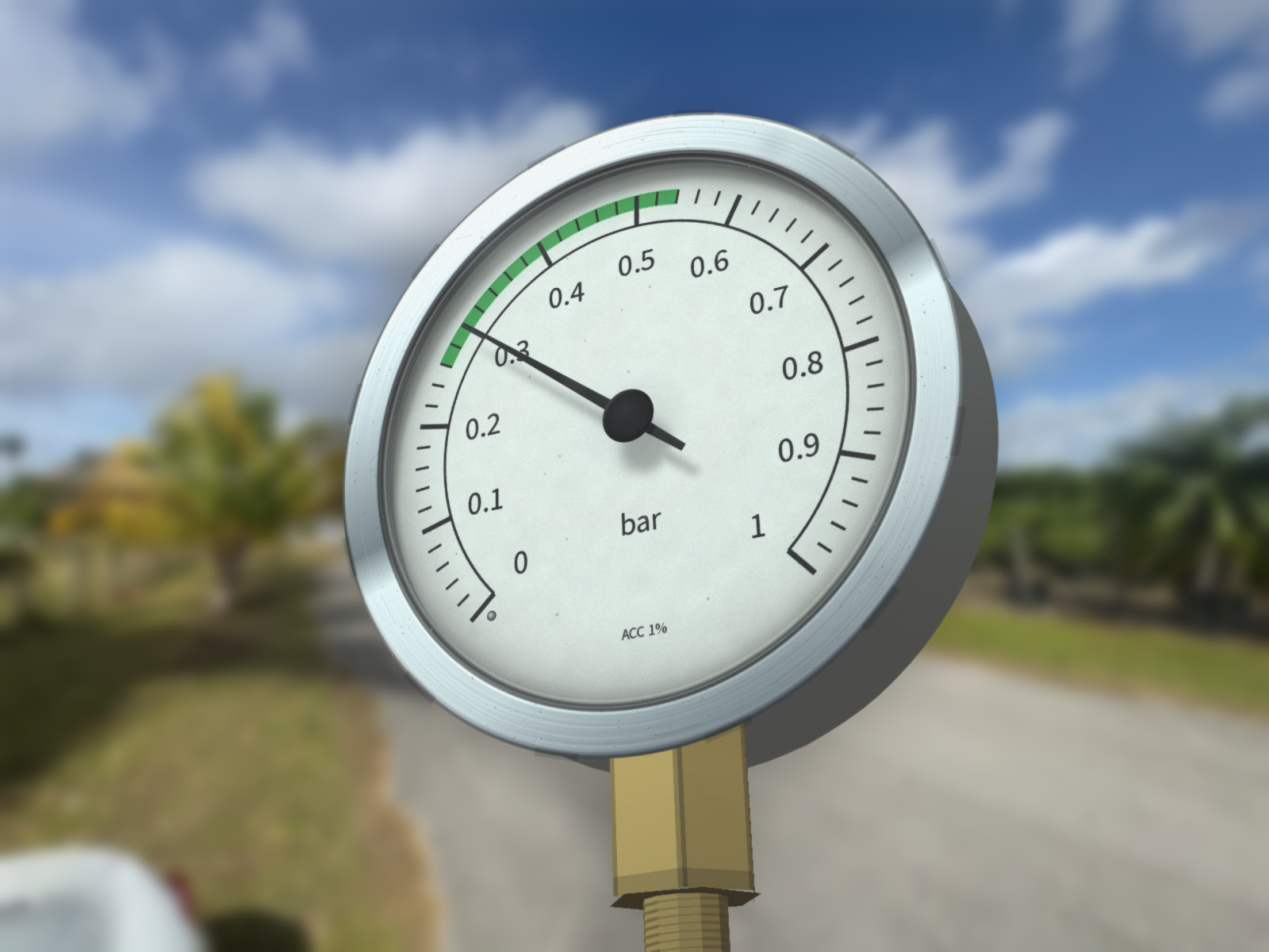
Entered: 0.3 bar
